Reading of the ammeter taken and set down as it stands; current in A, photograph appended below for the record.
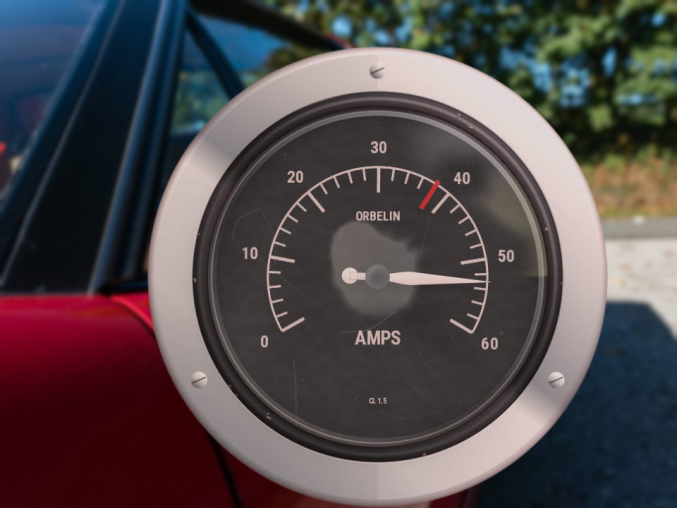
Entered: 53 A
